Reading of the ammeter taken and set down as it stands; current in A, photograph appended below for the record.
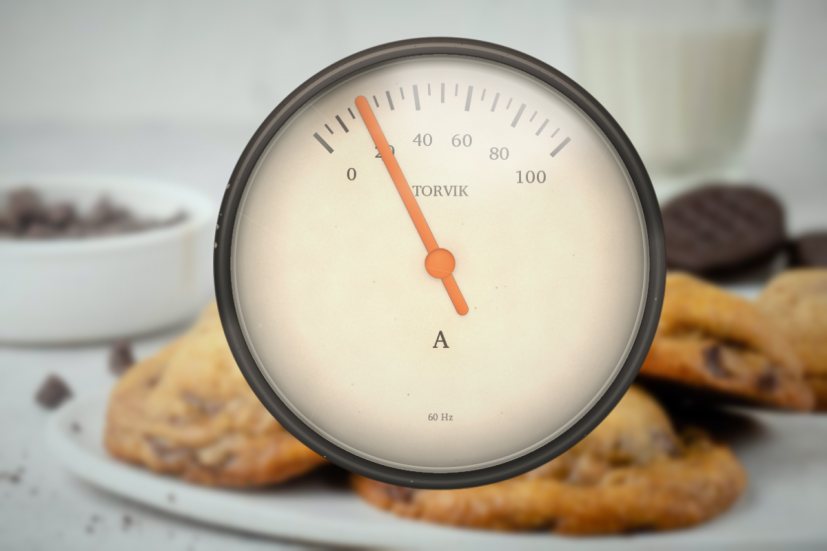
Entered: 20 A
